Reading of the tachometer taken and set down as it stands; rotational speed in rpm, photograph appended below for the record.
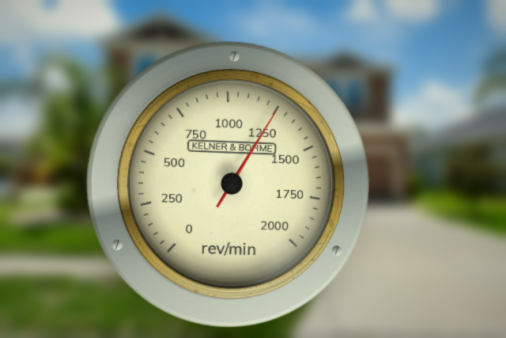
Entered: 1250 rpm
